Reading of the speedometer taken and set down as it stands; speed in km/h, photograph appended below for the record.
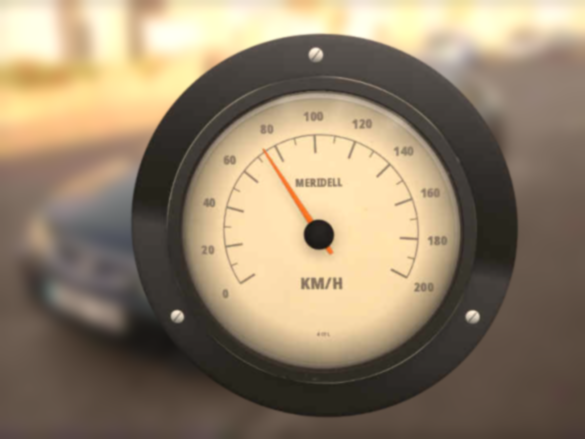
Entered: 75 km/h
